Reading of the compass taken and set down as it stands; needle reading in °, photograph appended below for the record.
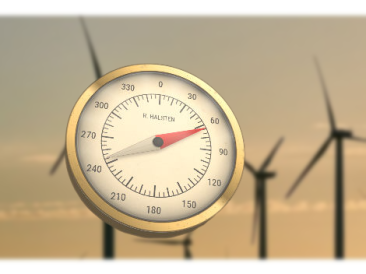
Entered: 65 °
